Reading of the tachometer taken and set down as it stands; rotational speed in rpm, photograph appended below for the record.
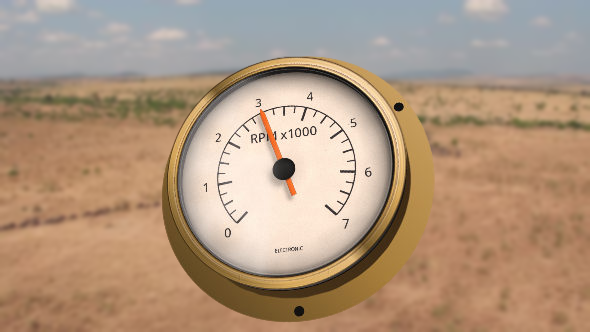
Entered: 3000 rpm
